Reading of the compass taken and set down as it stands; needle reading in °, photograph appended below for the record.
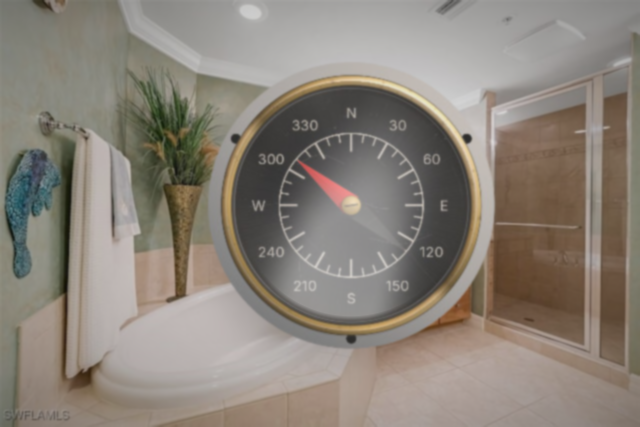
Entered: 310 °
